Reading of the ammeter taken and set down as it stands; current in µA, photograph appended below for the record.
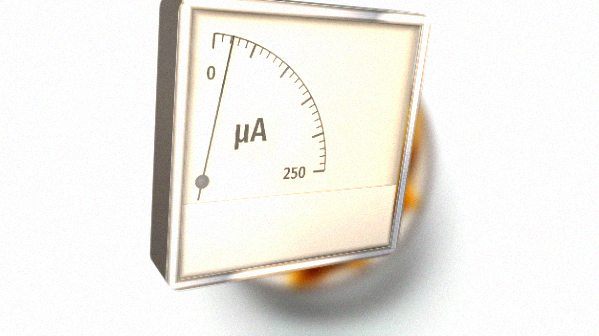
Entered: 20 µA
